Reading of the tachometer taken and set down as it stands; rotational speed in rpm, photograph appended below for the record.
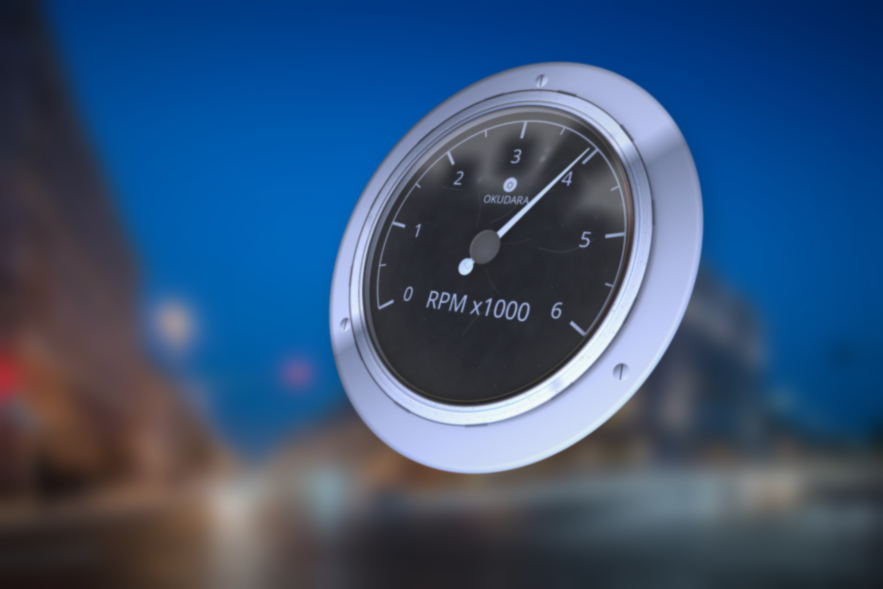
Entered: 4000 rpm
